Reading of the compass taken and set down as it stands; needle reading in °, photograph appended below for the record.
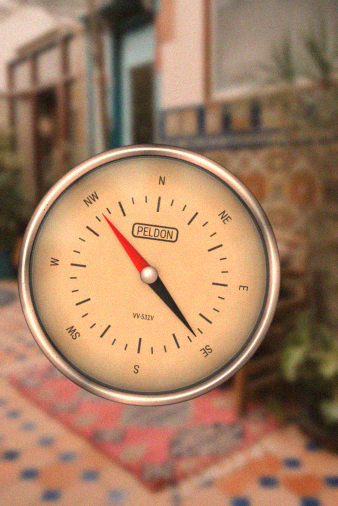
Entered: 315 °
